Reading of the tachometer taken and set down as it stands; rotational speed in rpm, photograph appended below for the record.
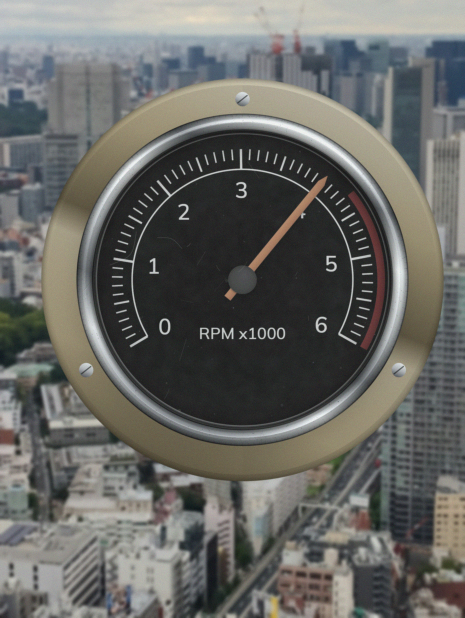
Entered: 4000 rpm
